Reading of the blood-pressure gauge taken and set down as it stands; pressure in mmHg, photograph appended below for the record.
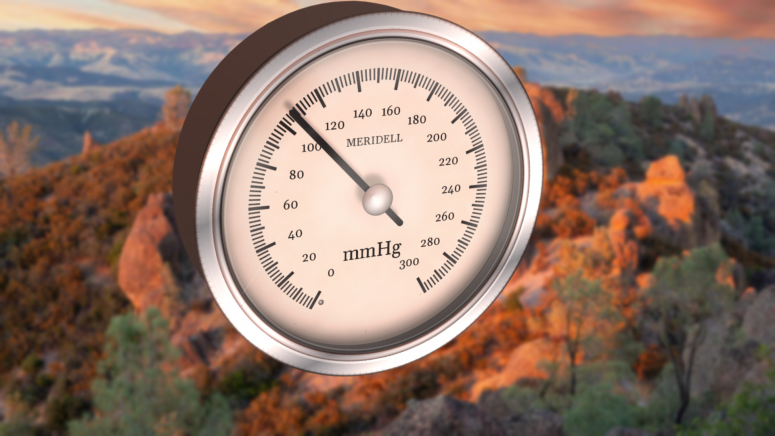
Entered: 106 mmHg
